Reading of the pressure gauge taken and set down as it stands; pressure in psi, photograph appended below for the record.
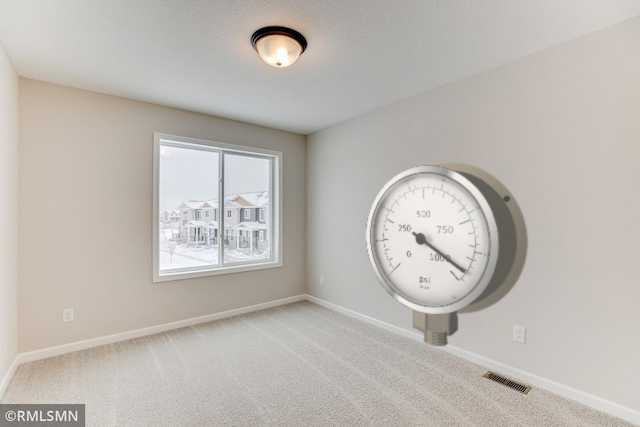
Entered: 950 psi
